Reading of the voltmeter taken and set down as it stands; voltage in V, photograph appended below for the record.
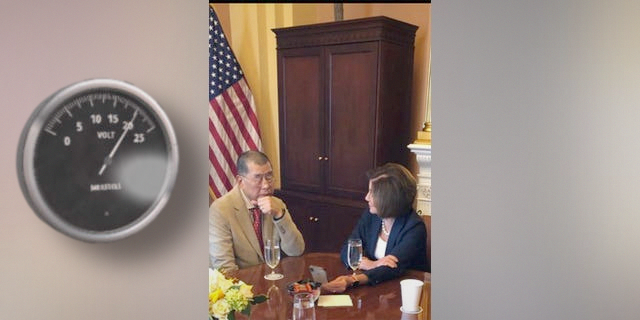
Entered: 20 V
